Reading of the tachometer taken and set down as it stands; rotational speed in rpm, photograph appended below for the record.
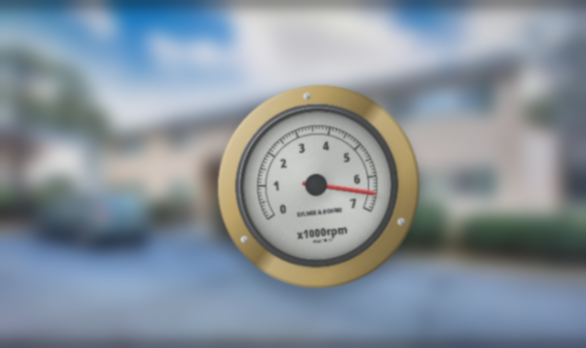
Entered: 6500 rpm
